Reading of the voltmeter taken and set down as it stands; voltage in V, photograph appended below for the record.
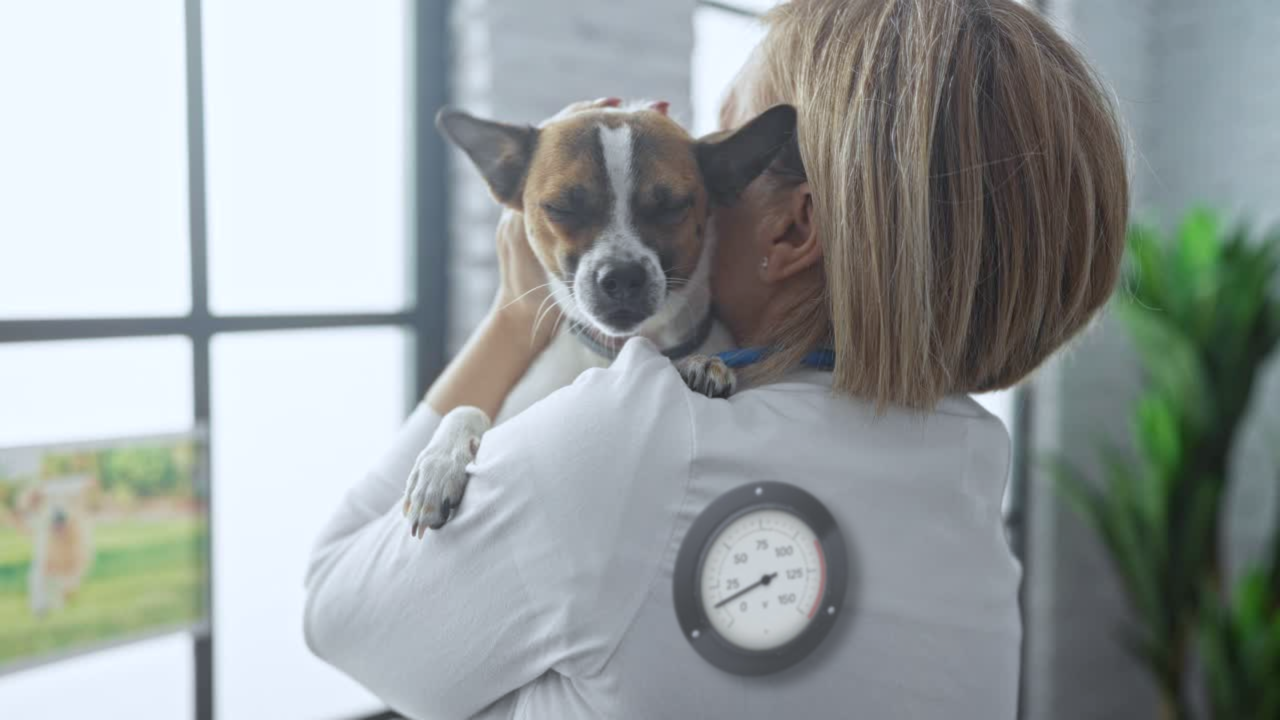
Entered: 15 V
